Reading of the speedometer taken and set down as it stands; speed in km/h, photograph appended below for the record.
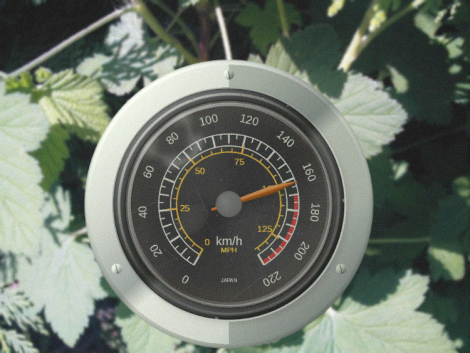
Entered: 162.5 km/h
